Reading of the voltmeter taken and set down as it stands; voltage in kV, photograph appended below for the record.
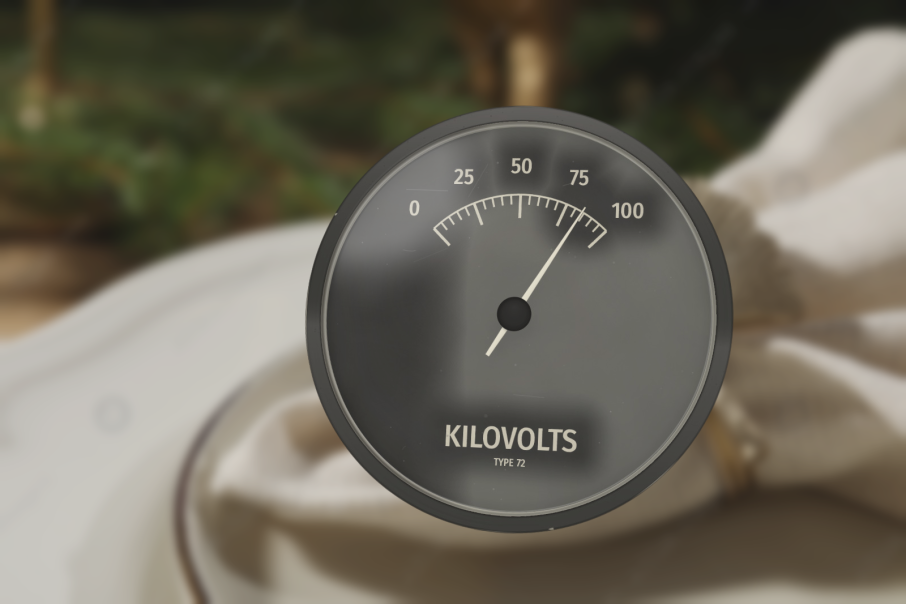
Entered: 85 kV
